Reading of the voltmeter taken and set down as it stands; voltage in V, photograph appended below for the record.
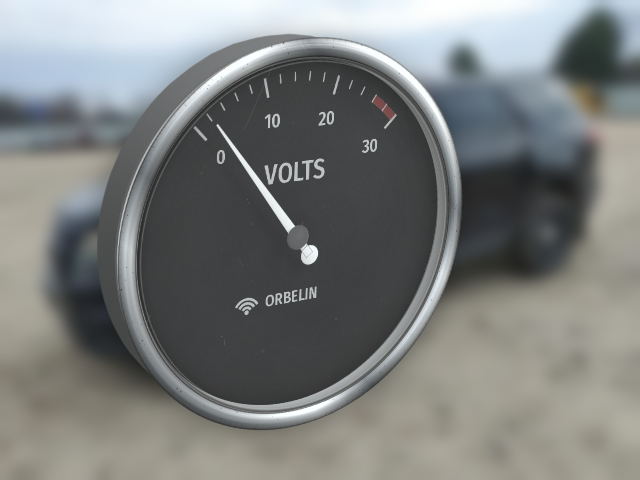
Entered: 2 V
